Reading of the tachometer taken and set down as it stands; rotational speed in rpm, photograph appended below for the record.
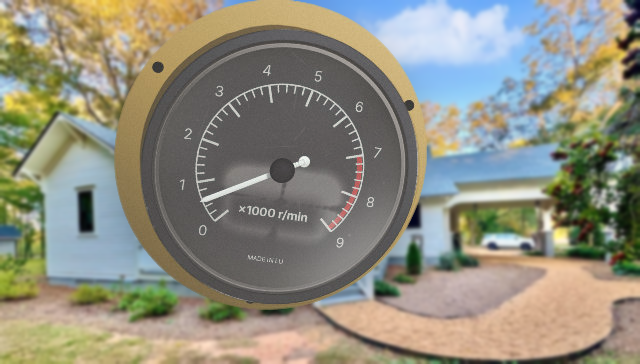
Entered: 600 rpm
